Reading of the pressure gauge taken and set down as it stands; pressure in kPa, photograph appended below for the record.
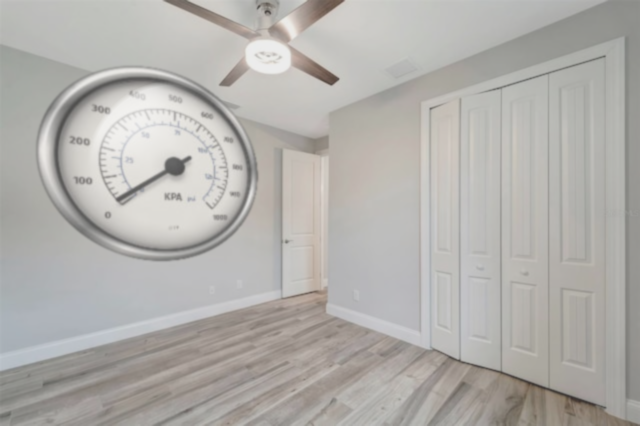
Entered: 20 kPa
